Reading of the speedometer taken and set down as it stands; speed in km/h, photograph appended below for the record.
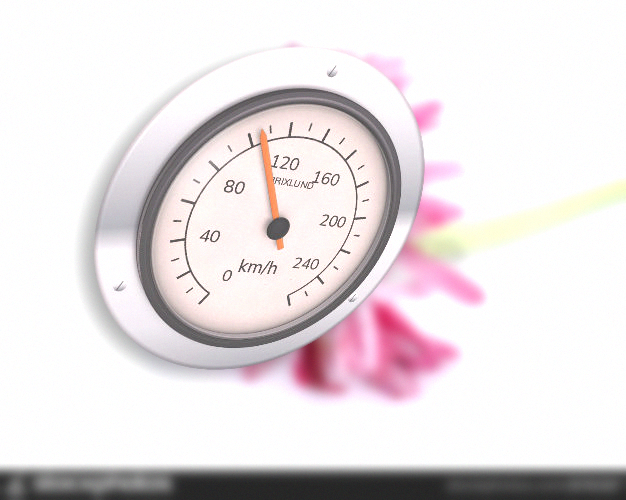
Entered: 105 km/h
